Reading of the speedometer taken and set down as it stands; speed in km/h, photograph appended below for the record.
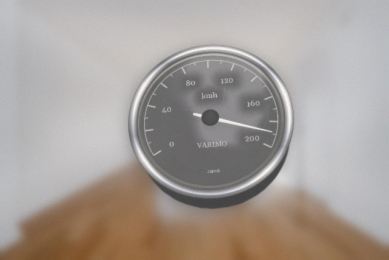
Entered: 190 km/h
